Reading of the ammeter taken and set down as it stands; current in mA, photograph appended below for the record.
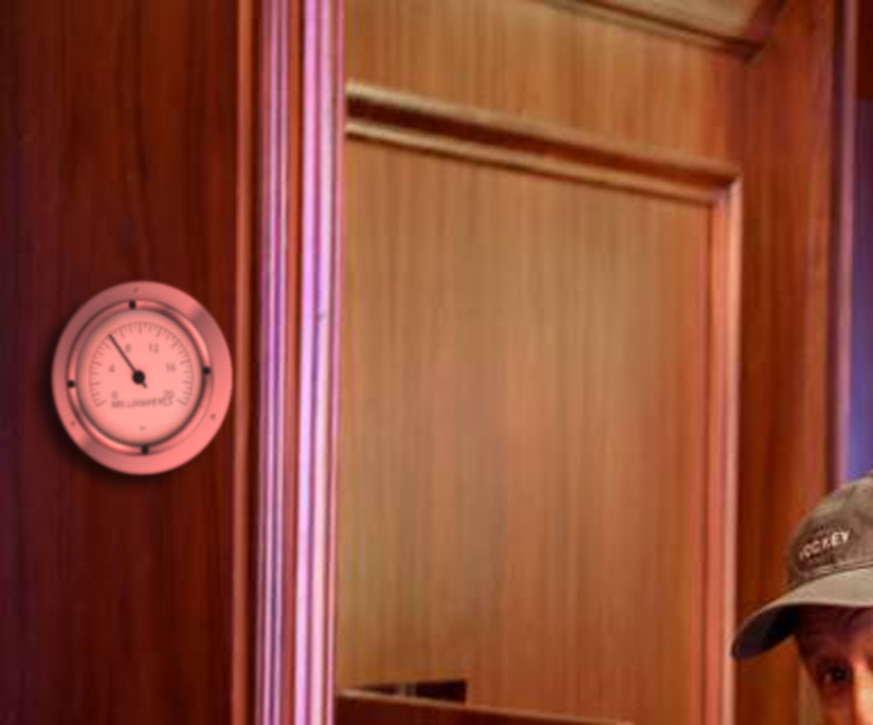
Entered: 7 mA
